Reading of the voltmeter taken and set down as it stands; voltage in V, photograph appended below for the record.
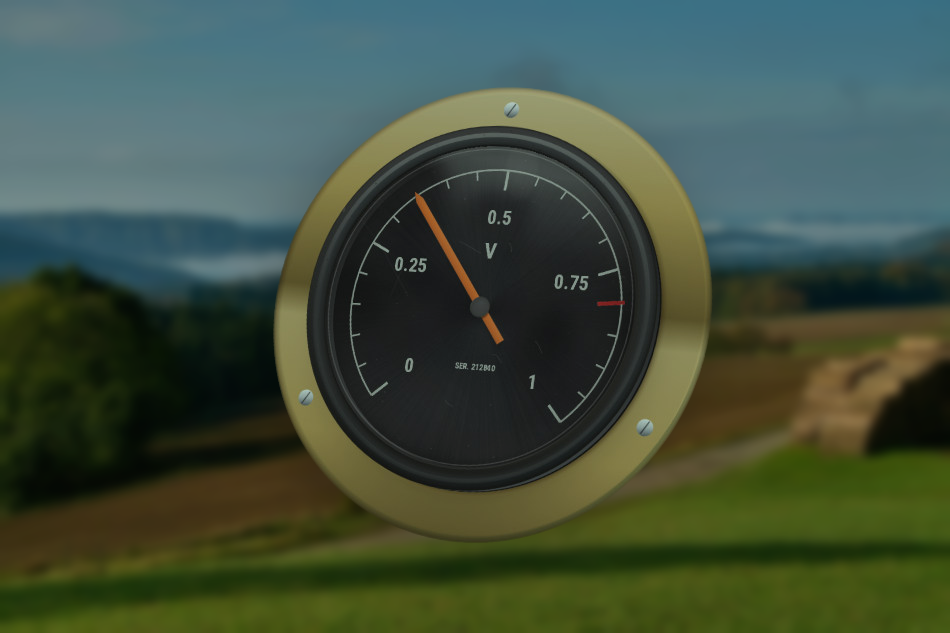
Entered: 0.35 V
